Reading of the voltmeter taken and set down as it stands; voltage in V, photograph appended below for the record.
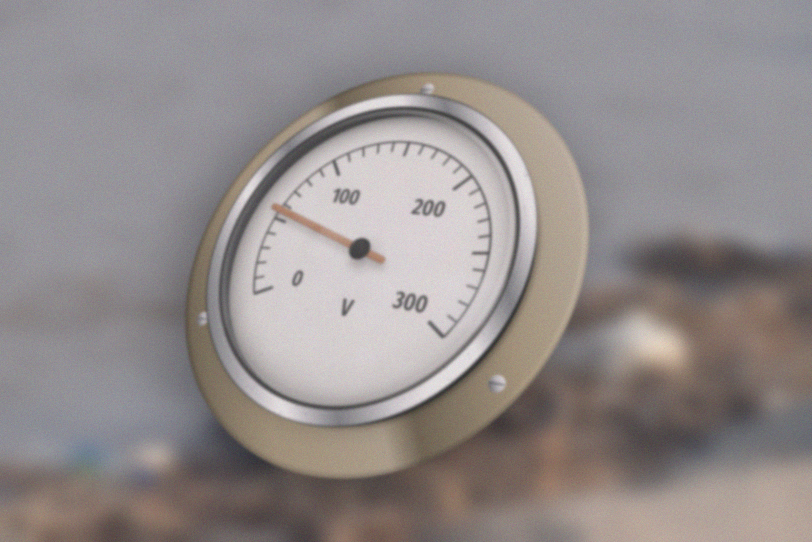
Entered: 55 V
